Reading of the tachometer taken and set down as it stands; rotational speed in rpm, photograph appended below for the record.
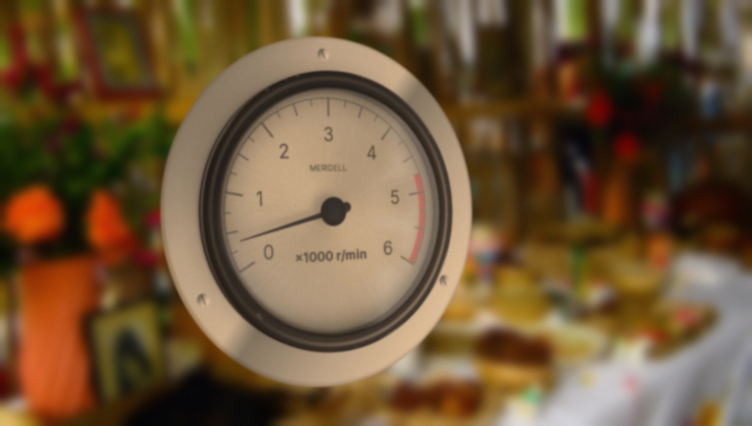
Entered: 375 rpm
